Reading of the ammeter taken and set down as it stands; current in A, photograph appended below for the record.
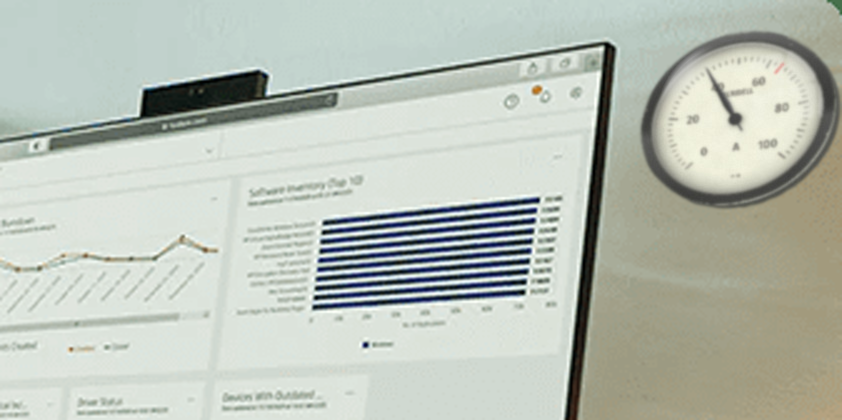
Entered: 40 A
